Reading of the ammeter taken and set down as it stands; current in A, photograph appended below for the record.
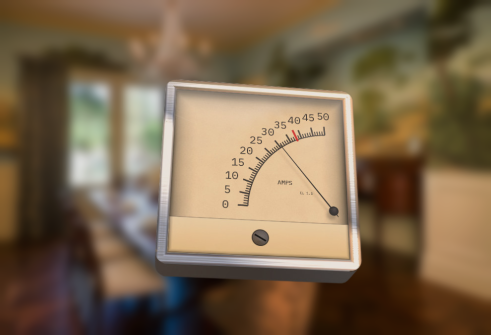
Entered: 30 A
